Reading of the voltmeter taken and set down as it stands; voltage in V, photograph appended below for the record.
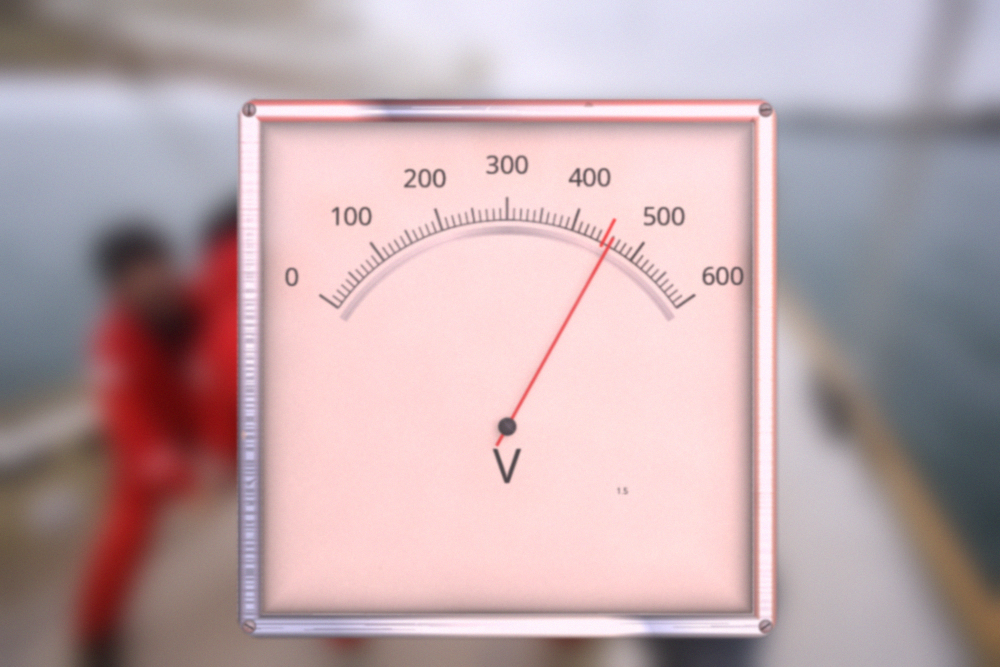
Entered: 460 V
